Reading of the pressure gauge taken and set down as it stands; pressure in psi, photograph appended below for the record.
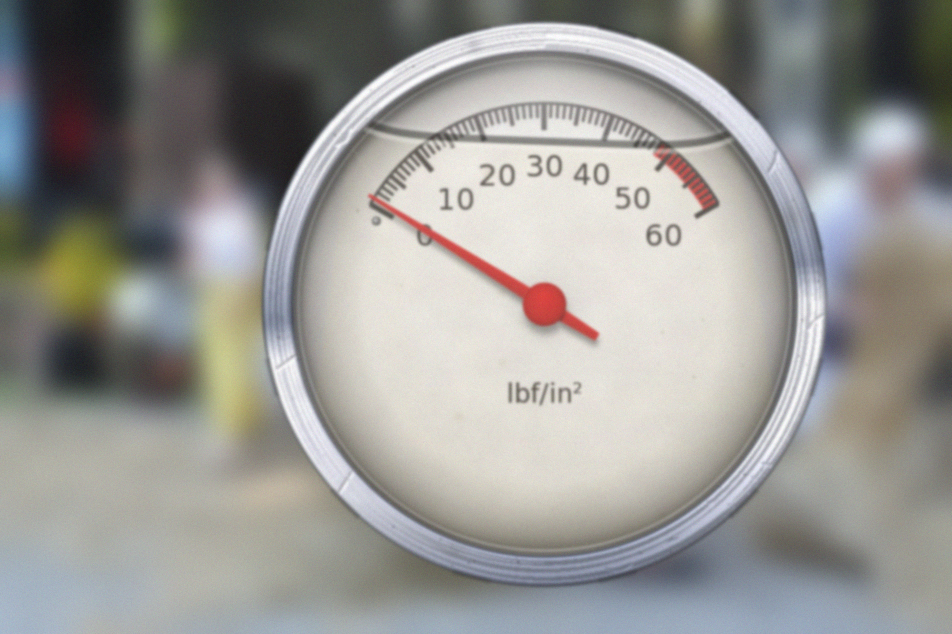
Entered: 1 psi
